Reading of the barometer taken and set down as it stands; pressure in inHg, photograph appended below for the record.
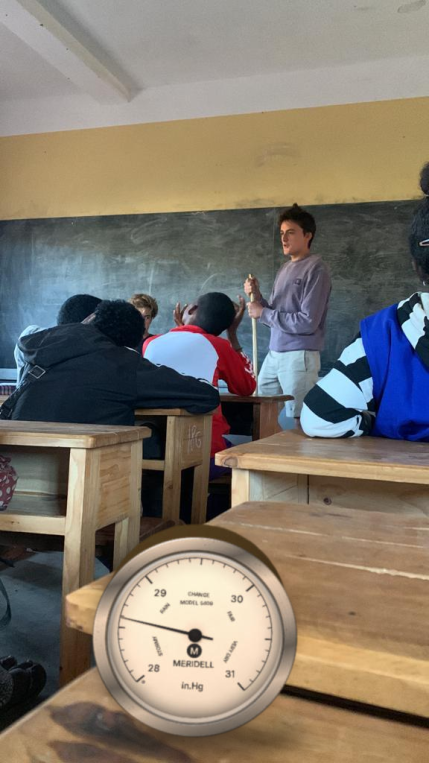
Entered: 28.6 inHg
